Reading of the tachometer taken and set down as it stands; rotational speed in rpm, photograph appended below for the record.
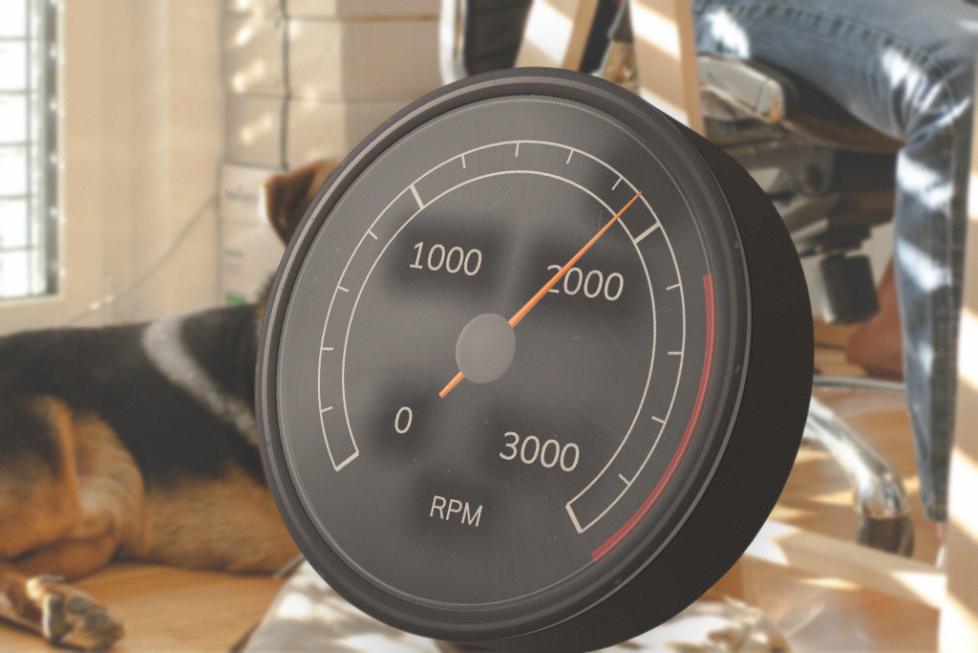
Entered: 1900 rpm
